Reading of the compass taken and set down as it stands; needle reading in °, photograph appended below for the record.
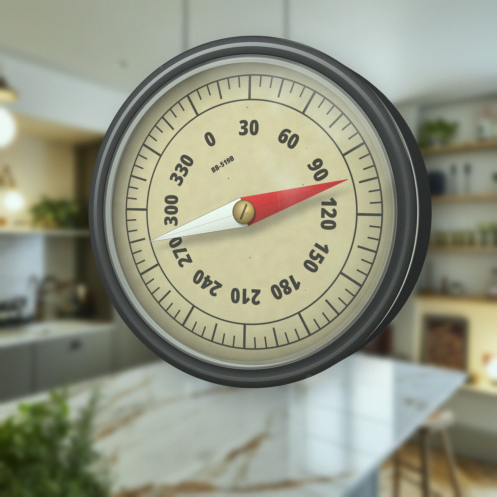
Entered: 102.5 °
